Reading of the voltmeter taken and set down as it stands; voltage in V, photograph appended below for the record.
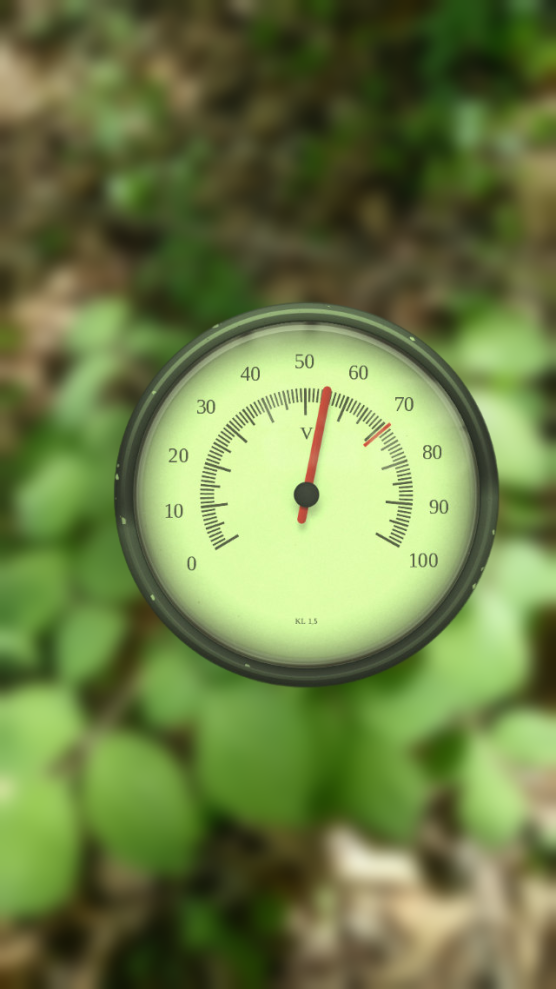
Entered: 55 V
